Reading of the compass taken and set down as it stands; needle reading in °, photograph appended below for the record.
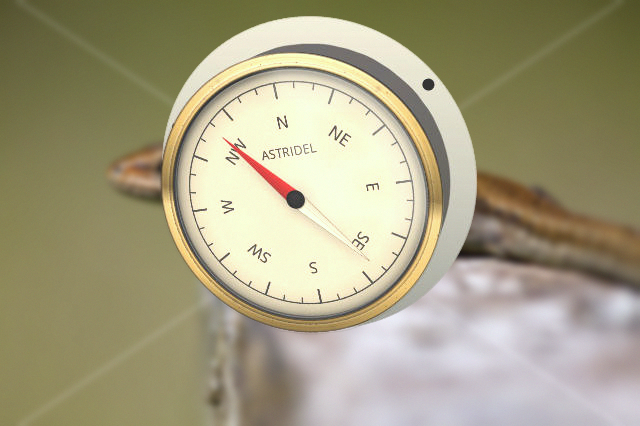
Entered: 320 °
